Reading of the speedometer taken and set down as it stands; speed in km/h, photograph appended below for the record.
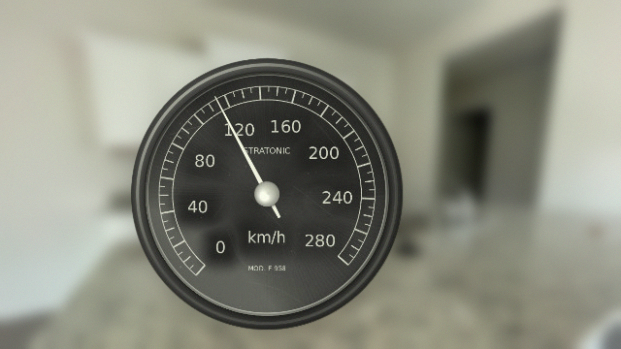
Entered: 115 km/h
